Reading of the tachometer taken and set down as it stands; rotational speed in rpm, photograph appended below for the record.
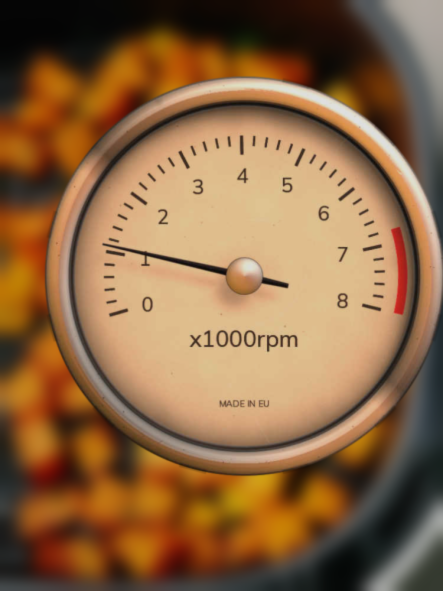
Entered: 1100 rpm
